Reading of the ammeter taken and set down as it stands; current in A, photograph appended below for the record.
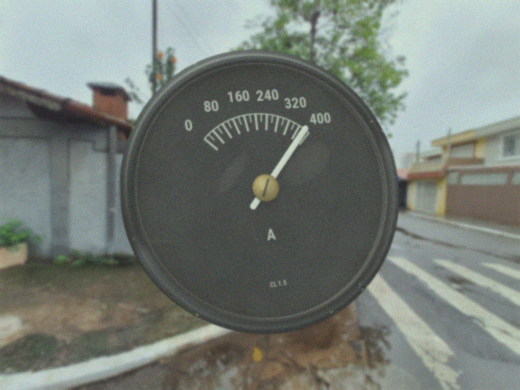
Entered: 380 A
